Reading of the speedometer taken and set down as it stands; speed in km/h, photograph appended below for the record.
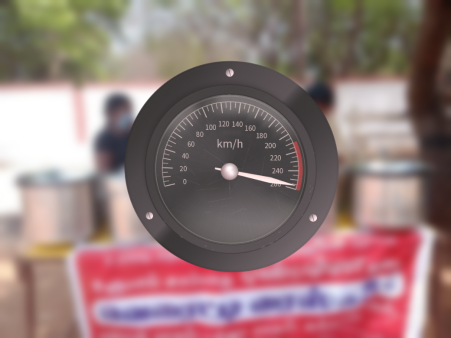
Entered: 255 km/h
